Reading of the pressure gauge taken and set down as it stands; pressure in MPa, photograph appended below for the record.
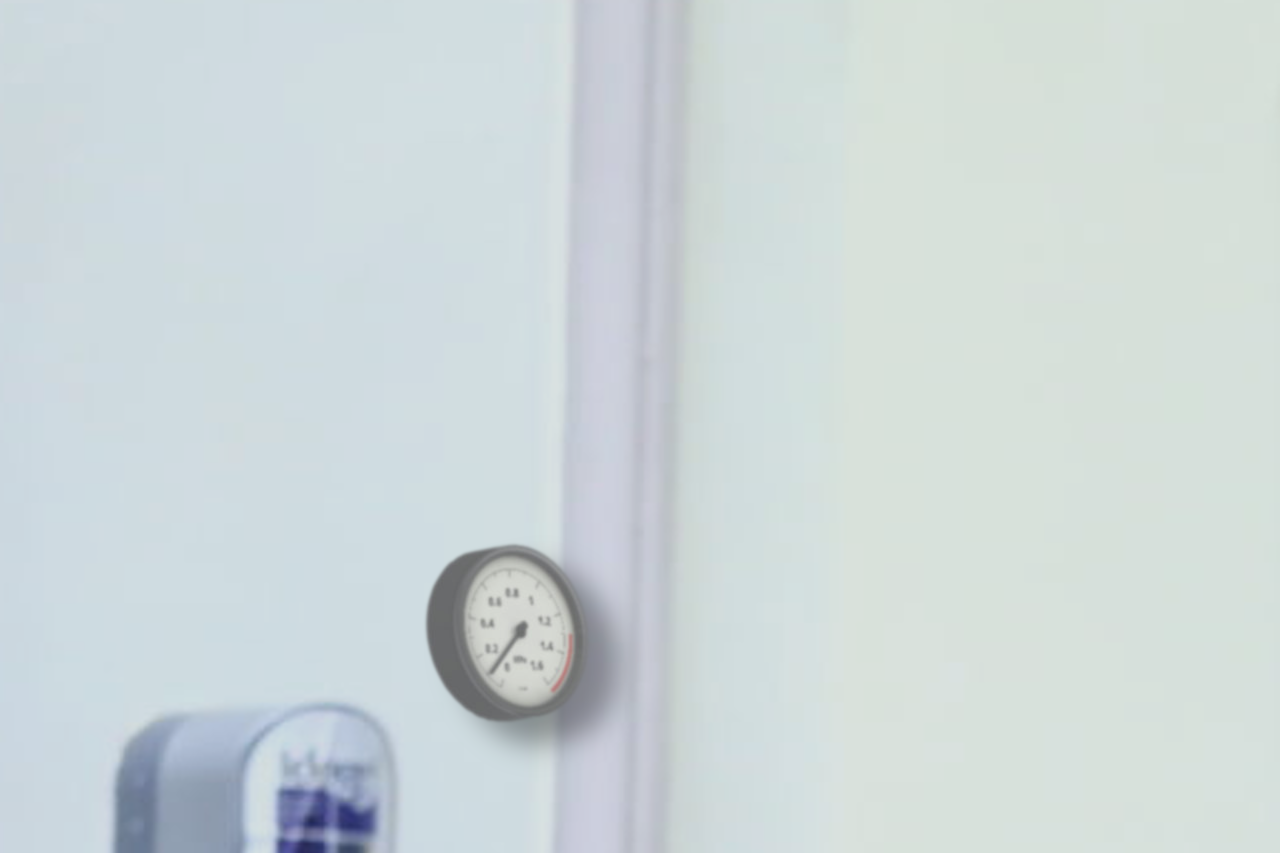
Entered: 0.1 MPa
